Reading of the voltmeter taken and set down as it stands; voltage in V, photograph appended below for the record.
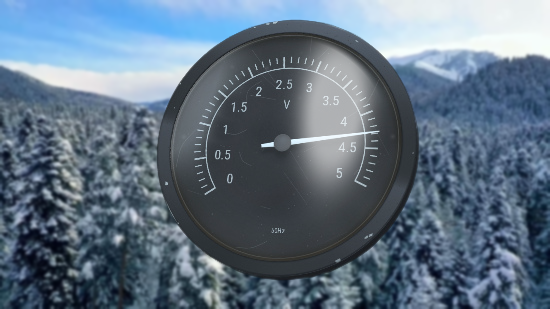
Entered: 4.3 V
